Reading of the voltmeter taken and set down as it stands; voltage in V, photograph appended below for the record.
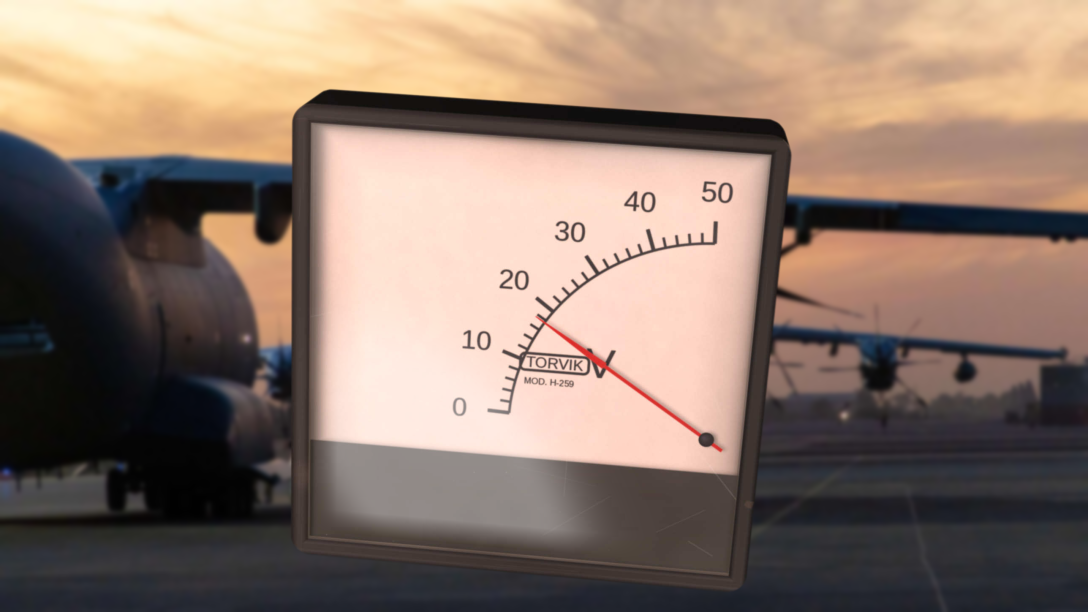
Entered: 18 V
